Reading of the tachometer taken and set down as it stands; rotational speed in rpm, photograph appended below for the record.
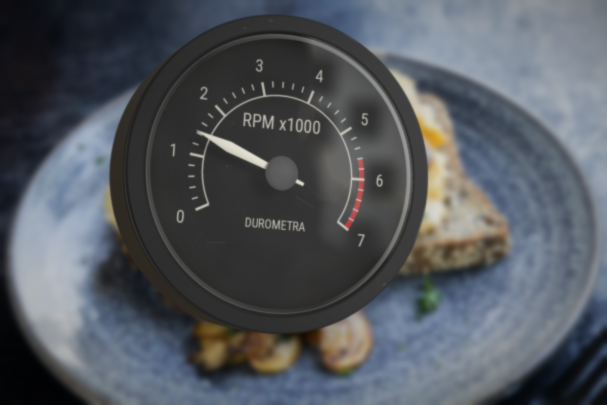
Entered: 1400 rpm
